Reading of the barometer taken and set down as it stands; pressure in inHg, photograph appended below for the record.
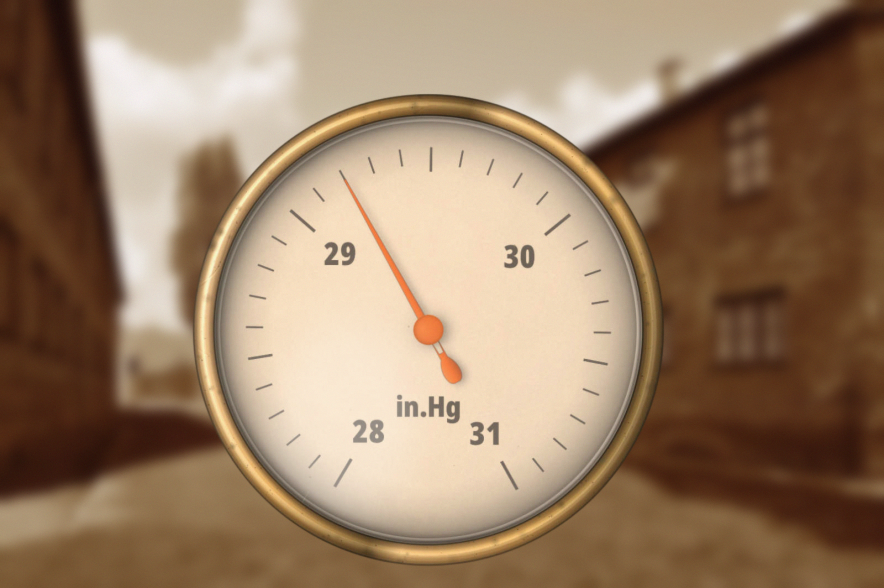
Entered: 29.2 inHg
